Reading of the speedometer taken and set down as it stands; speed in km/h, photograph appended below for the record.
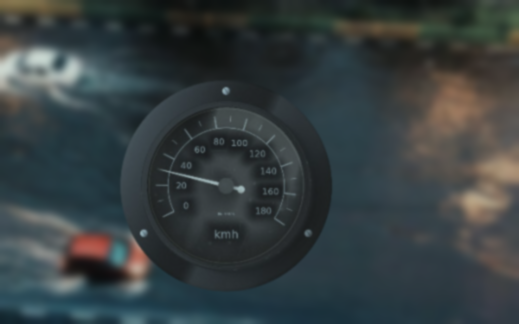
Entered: 30 km/h
